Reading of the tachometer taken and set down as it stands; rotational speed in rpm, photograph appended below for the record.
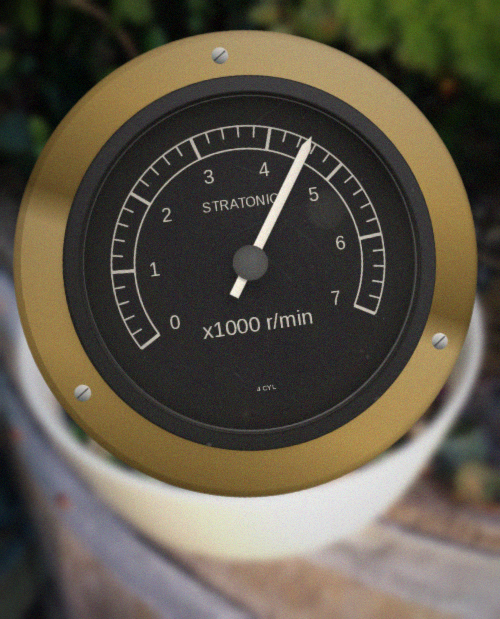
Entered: 4500 rpm
